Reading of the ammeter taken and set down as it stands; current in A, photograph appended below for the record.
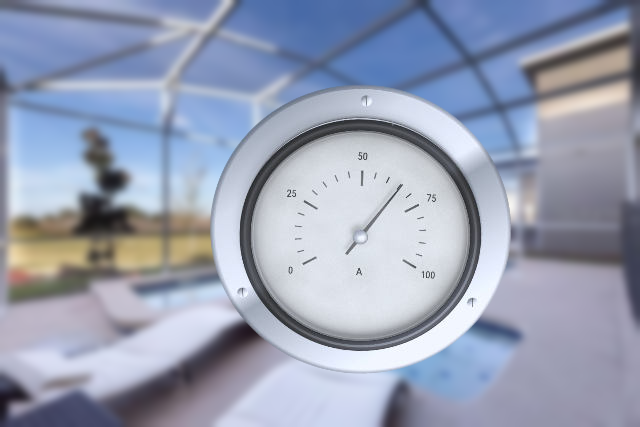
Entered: 65 A
